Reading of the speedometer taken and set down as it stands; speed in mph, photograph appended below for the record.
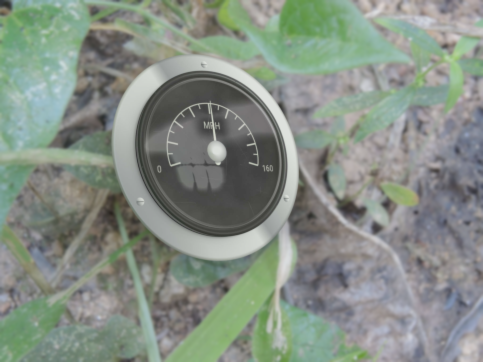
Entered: 80 mph
